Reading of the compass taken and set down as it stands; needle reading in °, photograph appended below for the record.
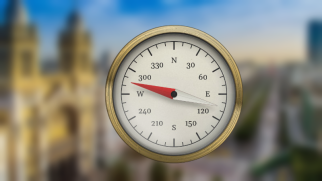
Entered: 285 °
